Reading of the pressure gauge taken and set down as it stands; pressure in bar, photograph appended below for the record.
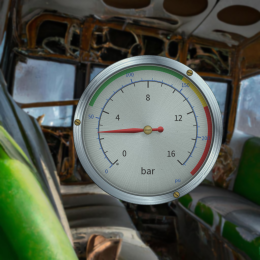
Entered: 2.5 bar
